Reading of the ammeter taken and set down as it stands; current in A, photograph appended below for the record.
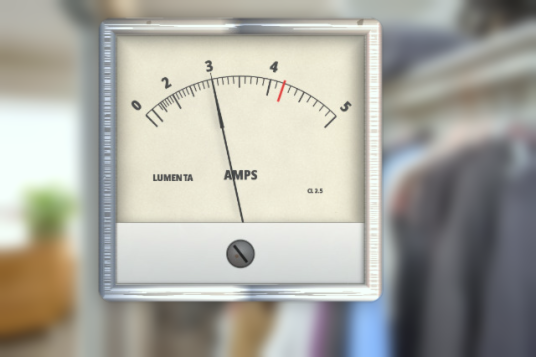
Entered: 3 A
